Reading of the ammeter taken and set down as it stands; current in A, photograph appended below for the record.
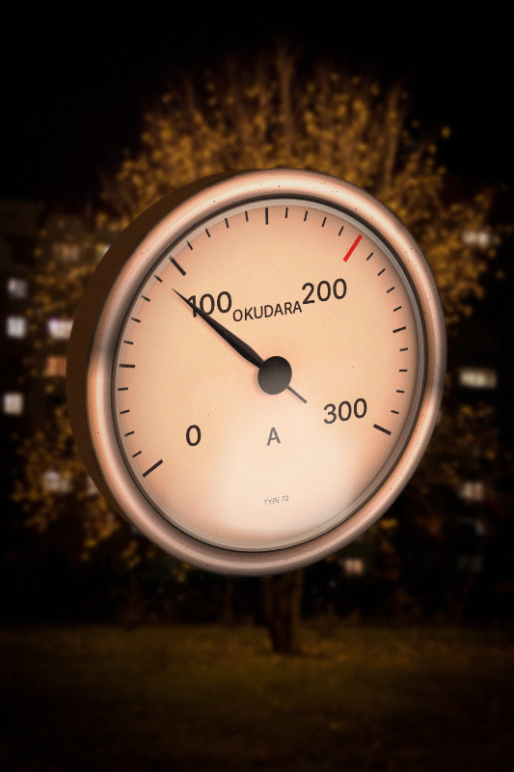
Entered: 90 A
